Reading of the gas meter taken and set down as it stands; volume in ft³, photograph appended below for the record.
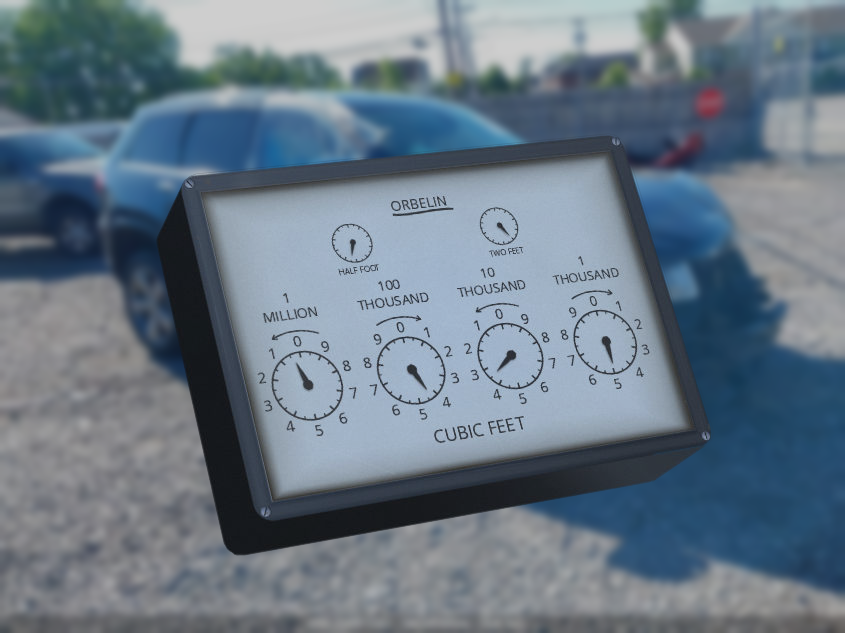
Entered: 43500 ft³
